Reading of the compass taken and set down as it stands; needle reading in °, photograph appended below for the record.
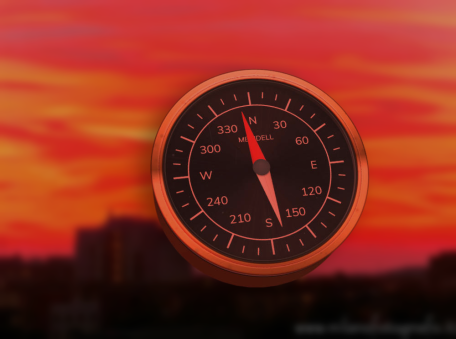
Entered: 350 °
